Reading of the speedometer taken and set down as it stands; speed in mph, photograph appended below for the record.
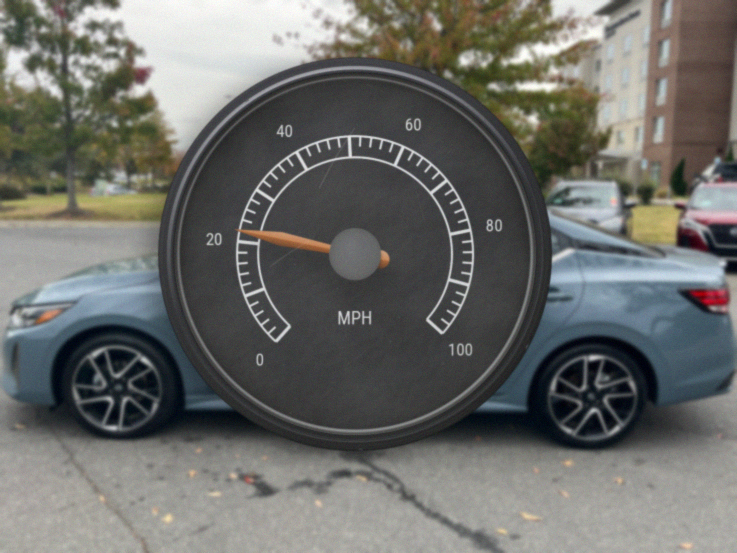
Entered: 22 mph
